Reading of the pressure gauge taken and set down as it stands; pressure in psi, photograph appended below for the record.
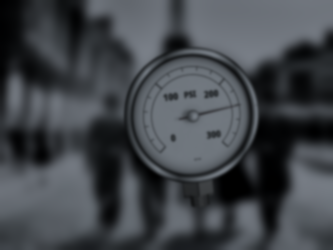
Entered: 240 psi
